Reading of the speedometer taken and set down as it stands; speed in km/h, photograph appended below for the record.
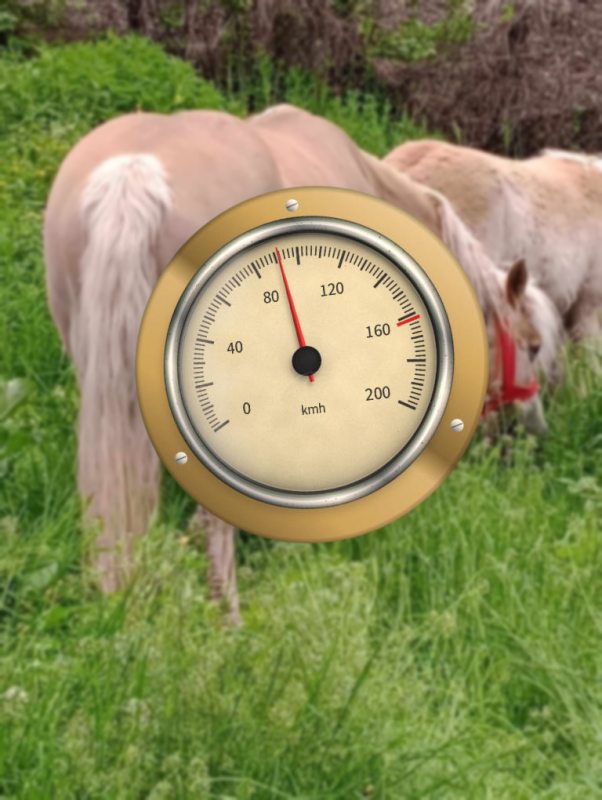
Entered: 92 km/h
